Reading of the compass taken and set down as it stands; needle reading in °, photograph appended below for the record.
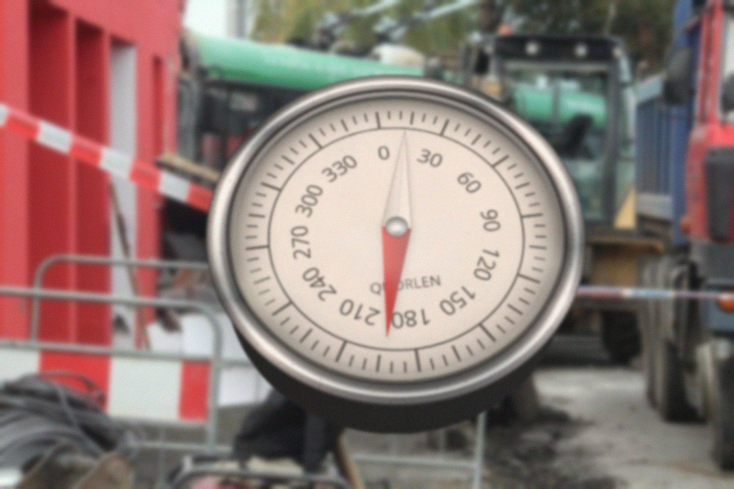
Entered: 192.5 °
